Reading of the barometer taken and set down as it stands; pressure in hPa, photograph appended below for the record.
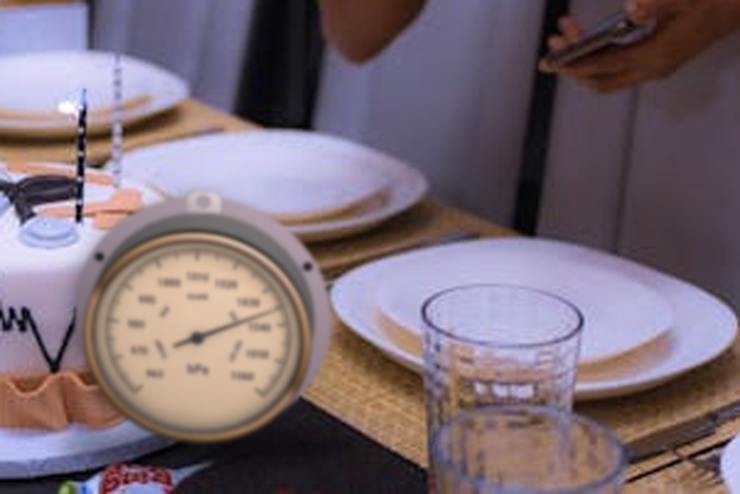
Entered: 1035 hPa
